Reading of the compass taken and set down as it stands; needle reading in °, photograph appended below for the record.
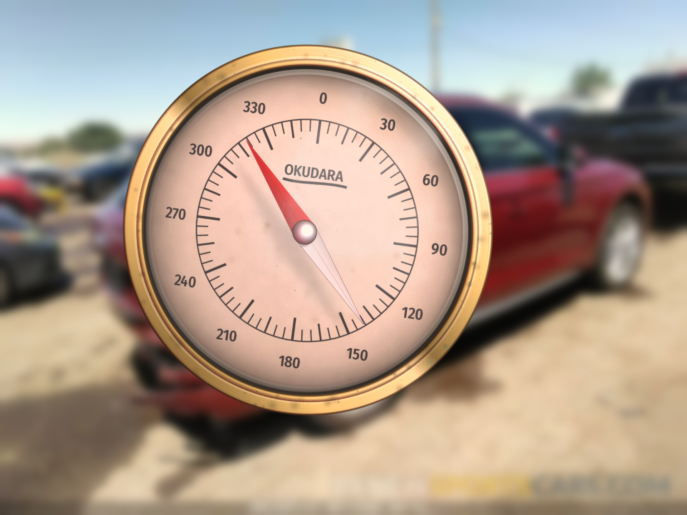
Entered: 320 °
